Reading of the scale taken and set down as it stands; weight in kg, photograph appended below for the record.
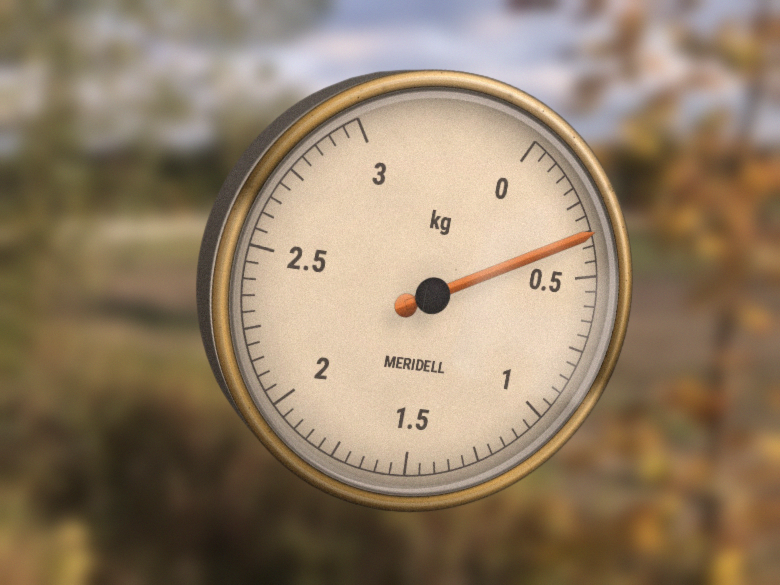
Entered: 0.35 kg
